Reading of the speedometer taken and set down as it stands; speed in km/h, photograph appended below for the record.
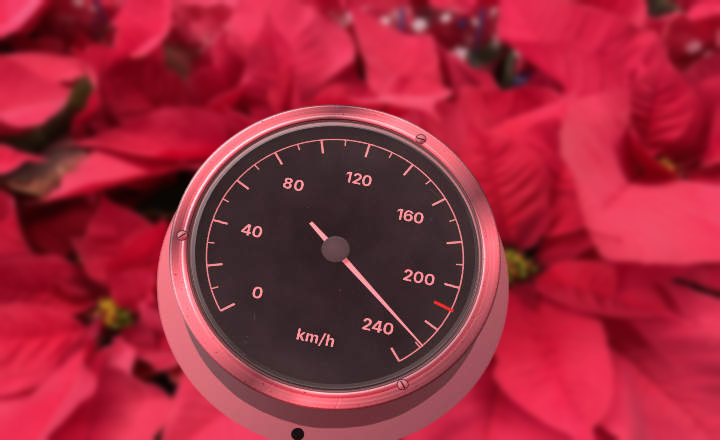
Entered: 230 km/h
